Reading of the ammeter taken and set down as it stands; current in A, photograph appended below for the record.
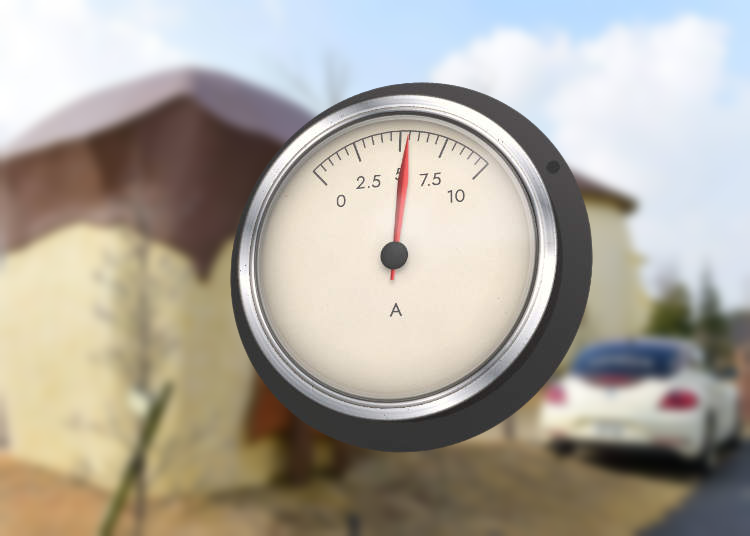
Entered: 5.5 A
